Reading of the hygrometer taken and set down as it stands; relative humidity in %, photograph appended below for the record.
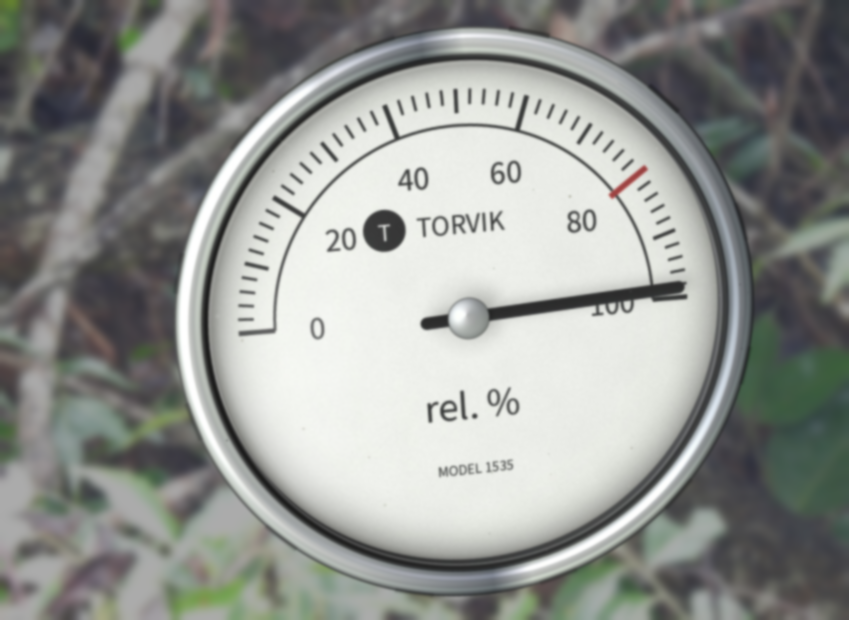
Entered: 98 %
